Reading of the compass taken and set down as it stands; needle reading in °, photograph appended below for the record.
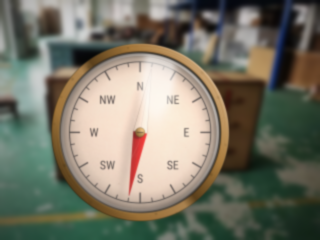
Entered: 190 °
